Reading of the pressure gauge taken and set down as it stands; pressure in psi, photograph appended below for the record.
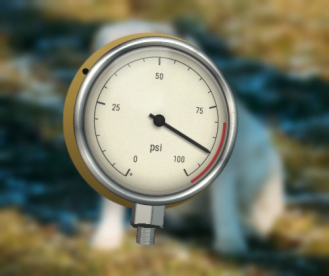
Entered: 90 psi
